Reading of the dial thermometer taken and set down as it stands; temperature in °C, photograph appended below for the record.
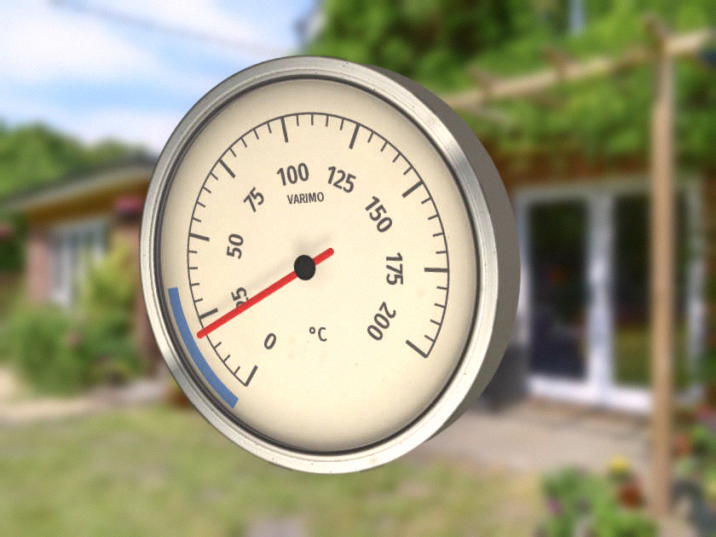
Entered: 20 °C
